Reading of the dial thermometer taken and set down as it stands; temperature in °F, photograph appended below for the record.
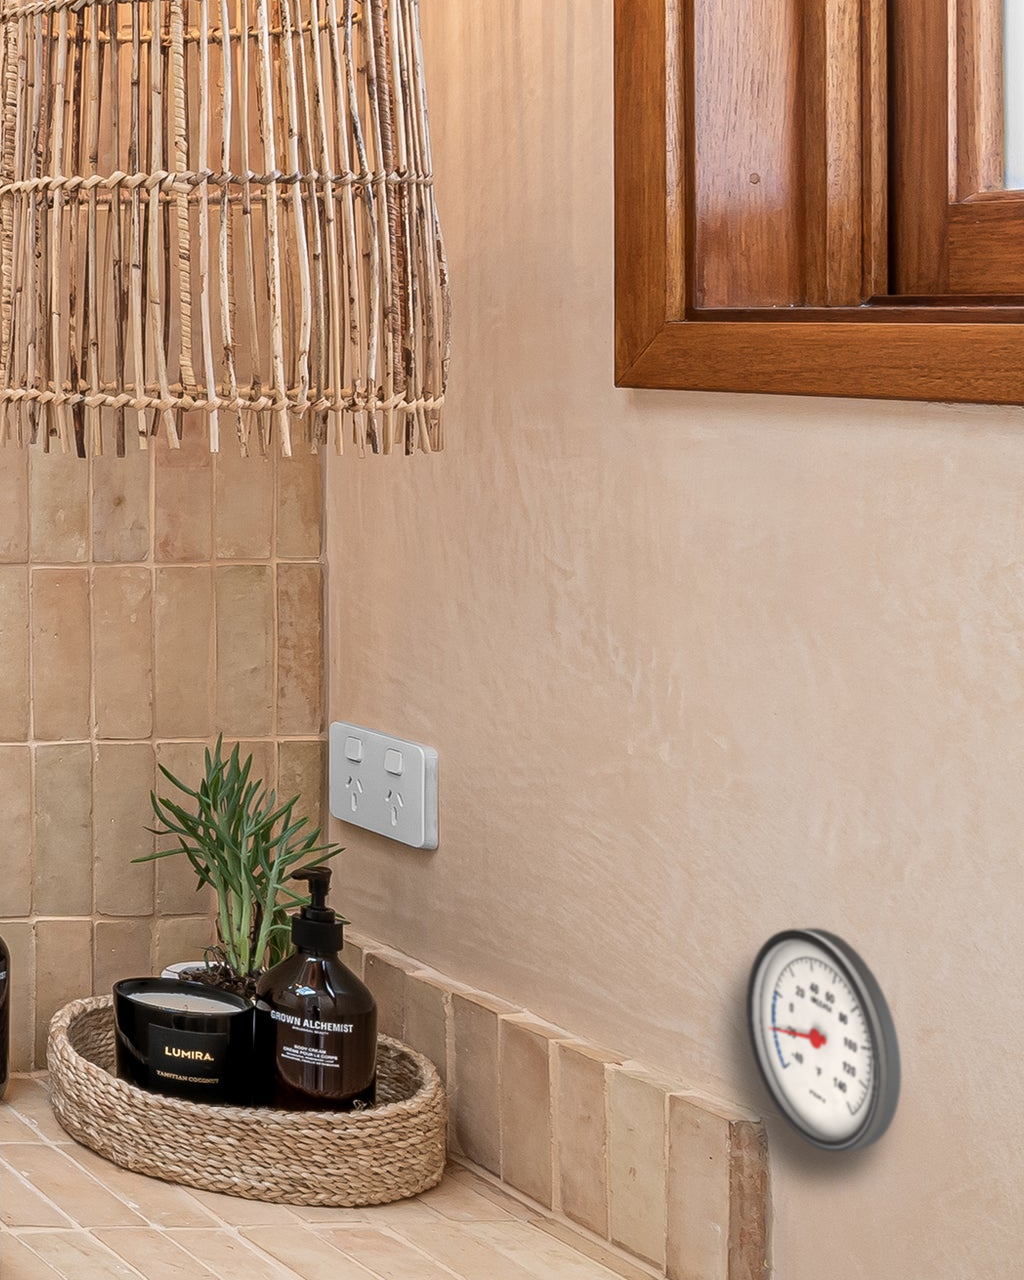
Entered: -20 °F
